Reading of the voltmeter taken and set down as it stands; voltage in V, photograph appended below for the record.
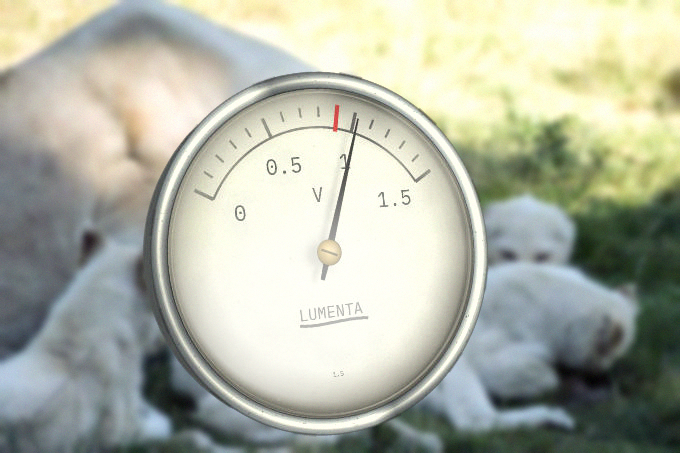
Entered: 1 V
